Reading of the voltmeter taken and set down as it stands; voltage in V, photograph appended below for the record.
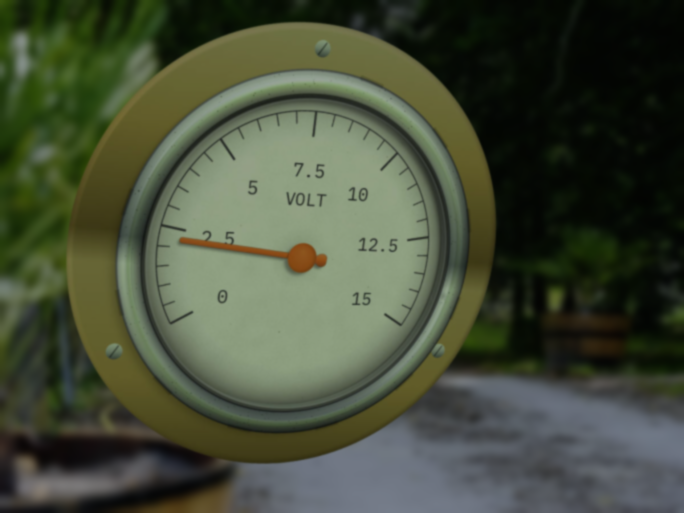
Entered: 2.25 V
